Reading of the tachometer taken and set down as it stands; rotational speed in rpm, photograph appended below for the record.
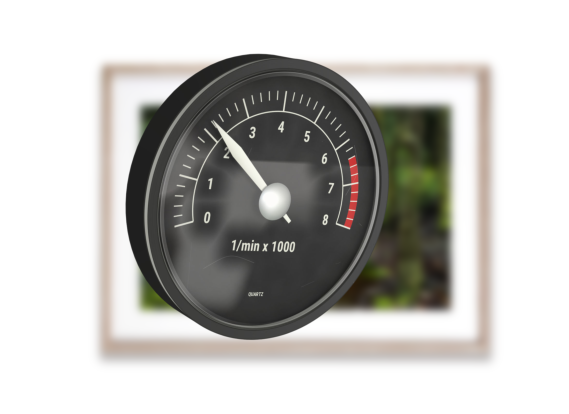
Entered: 2200 rpm
